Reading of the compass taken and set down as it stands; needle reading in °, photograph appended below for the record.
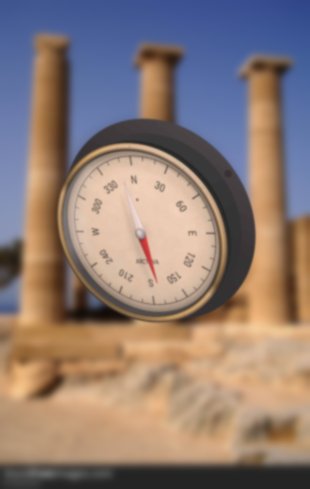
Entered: 170 °
